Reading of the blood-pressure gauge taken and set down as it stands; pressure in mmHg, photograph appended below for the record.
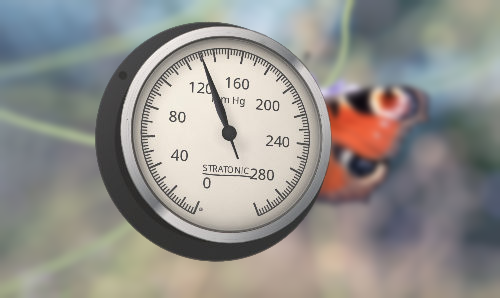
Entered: 130 mmHg
